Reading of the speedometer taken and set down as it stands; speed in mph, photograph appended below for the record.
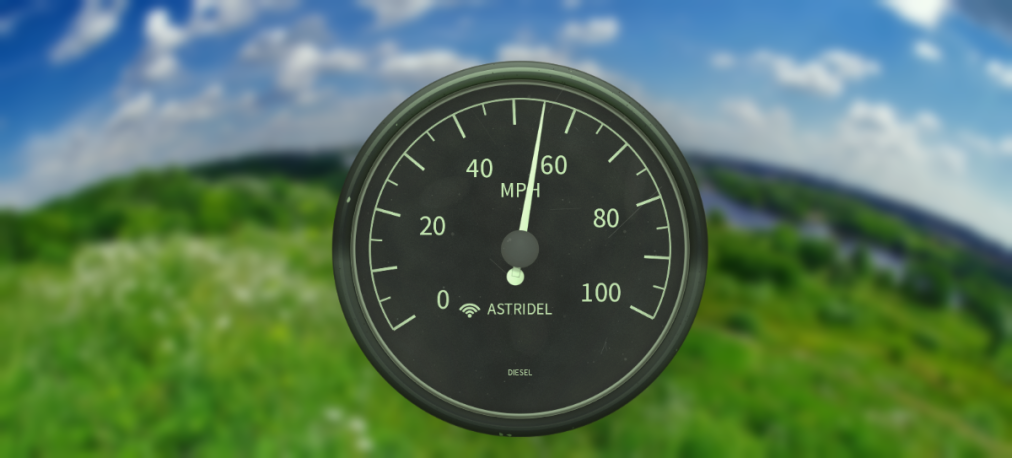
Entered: 55 mph
